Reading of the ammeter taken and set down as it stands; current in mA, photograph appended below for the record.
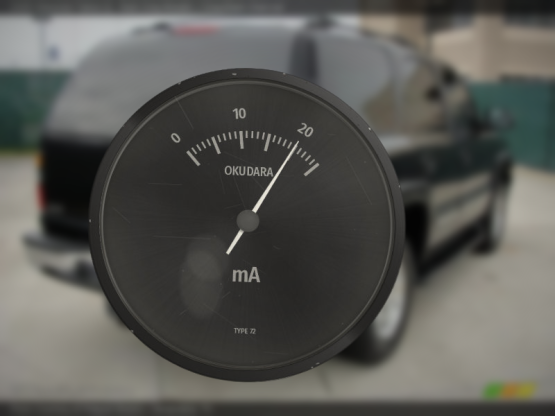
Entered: 20 mA
